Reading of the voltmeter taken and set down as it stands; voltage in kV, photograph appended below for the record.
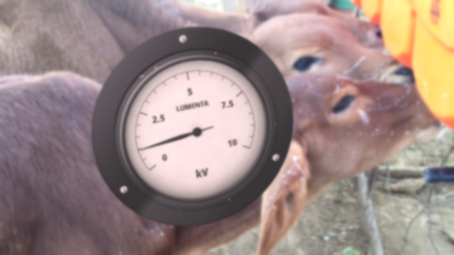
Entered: 1 kV
